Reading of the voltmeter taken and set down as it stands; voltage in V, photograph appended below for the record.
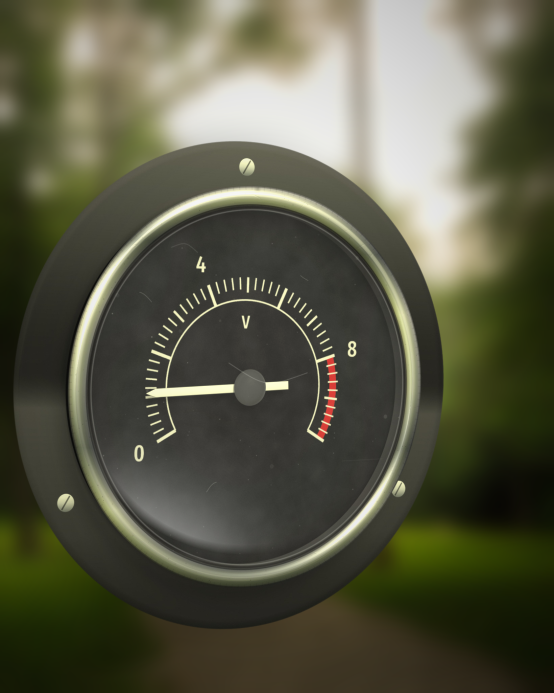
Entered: 1.1 V
